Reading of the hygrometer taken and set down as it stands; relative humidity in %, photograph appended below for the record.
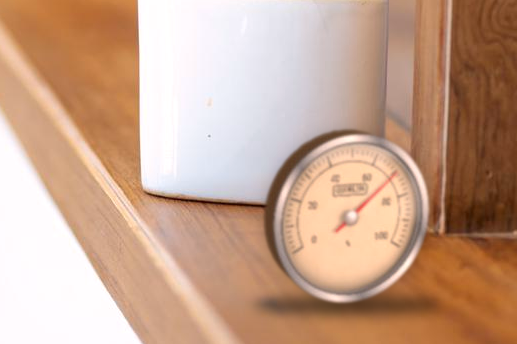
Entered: 70 %
